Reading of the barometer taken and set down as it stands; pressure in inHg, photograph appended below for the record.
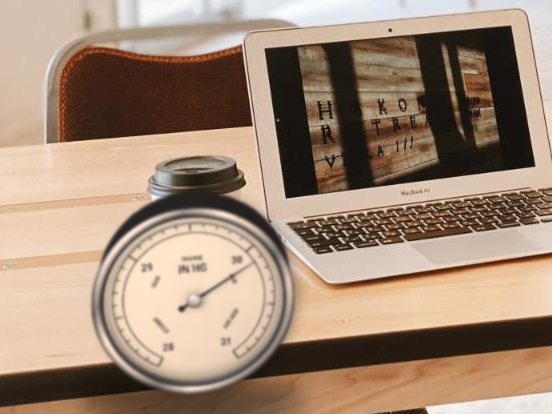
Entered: 30.1 inHg
